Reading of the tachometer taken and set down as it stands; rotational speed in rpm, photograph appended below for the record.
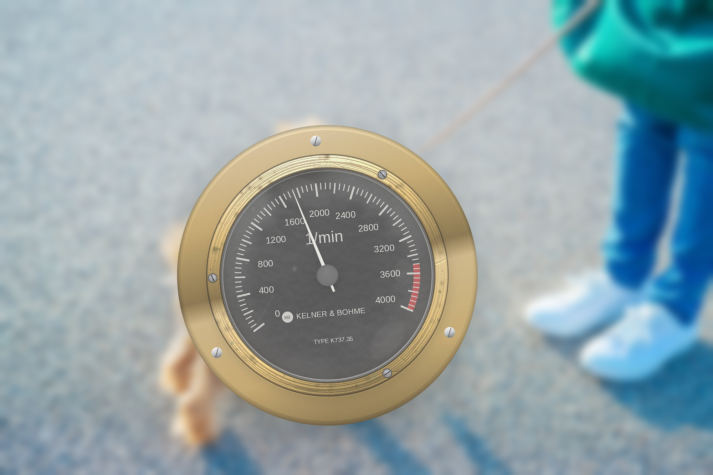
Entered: 1750 rpm
